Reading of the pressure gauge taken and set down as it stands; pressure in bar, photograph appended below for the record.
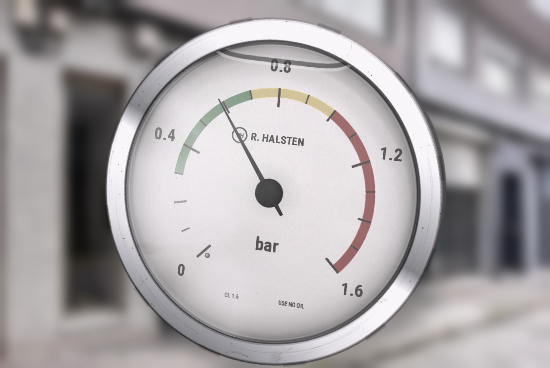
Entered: 0.6 bar
